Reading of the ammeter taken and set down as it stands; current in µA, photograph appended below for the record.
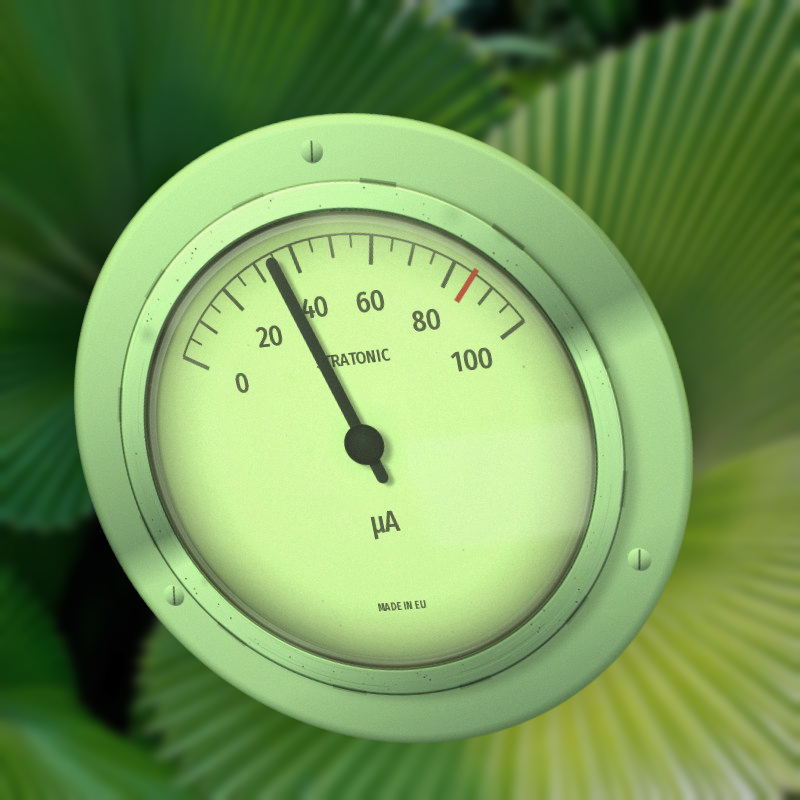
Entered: 35 µA
